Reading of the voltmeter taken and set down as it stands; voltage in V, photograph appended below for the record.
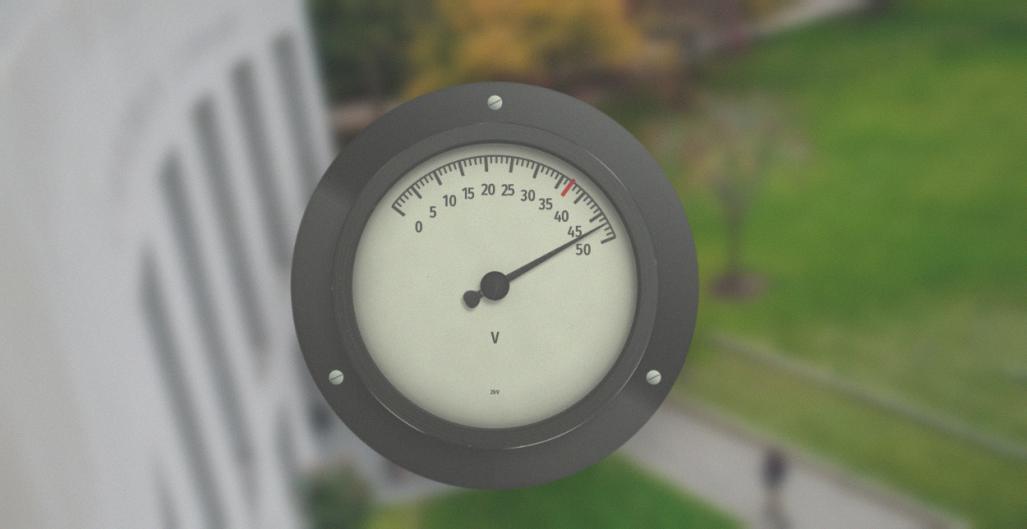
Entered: 47 V
